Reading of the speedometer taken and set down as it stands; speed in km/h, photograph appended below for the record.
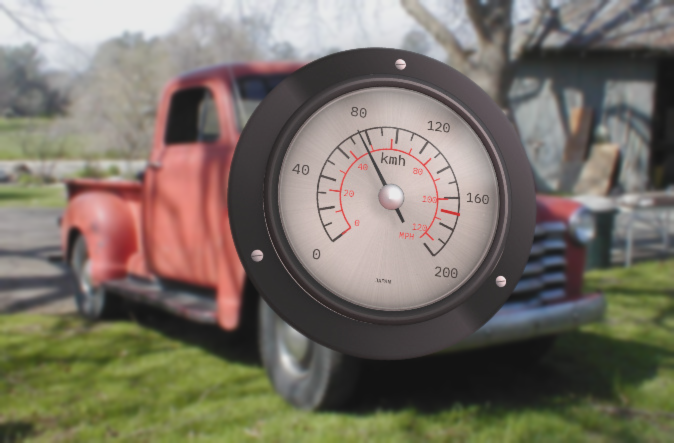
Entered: 75 km/h
